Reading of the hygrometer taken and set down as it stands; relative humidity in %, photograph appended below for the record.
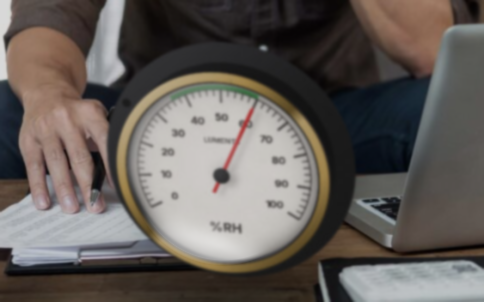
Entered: 60 %
